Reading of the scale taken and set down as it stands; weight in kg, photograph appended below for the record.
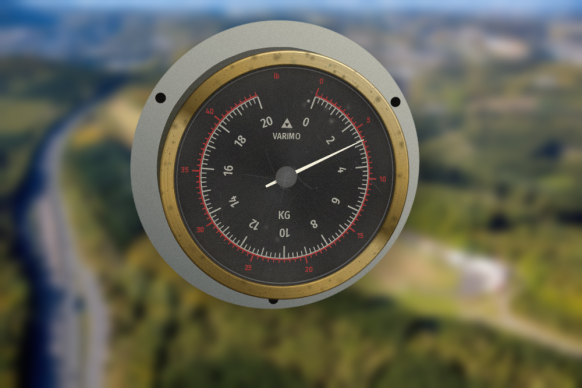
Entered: 2.8 kg
